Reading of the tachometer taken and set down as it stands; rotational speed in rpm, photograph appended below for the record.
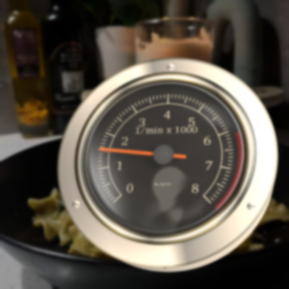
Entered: 1500 rpm
